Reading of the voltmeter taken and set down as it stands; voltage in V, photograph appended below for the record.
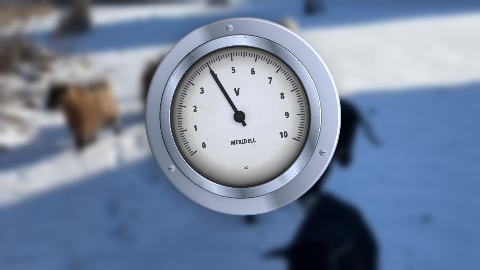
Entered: 4 V
